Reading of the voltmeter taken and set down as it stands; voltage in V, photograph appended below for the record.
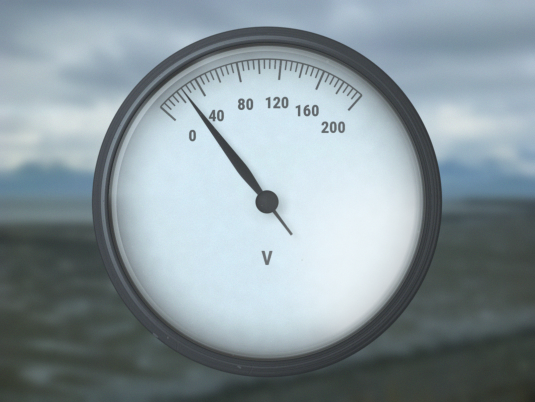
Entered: 25 V
